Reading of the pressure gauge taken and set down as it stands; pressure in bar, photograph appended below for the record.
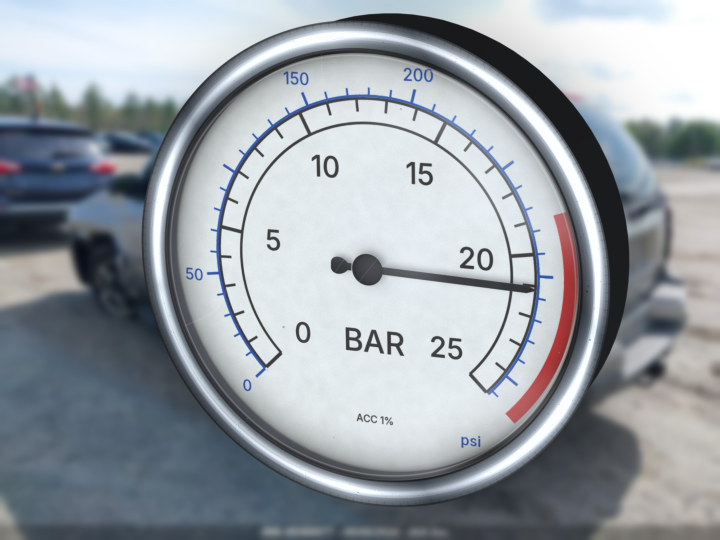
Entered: 21 bar
